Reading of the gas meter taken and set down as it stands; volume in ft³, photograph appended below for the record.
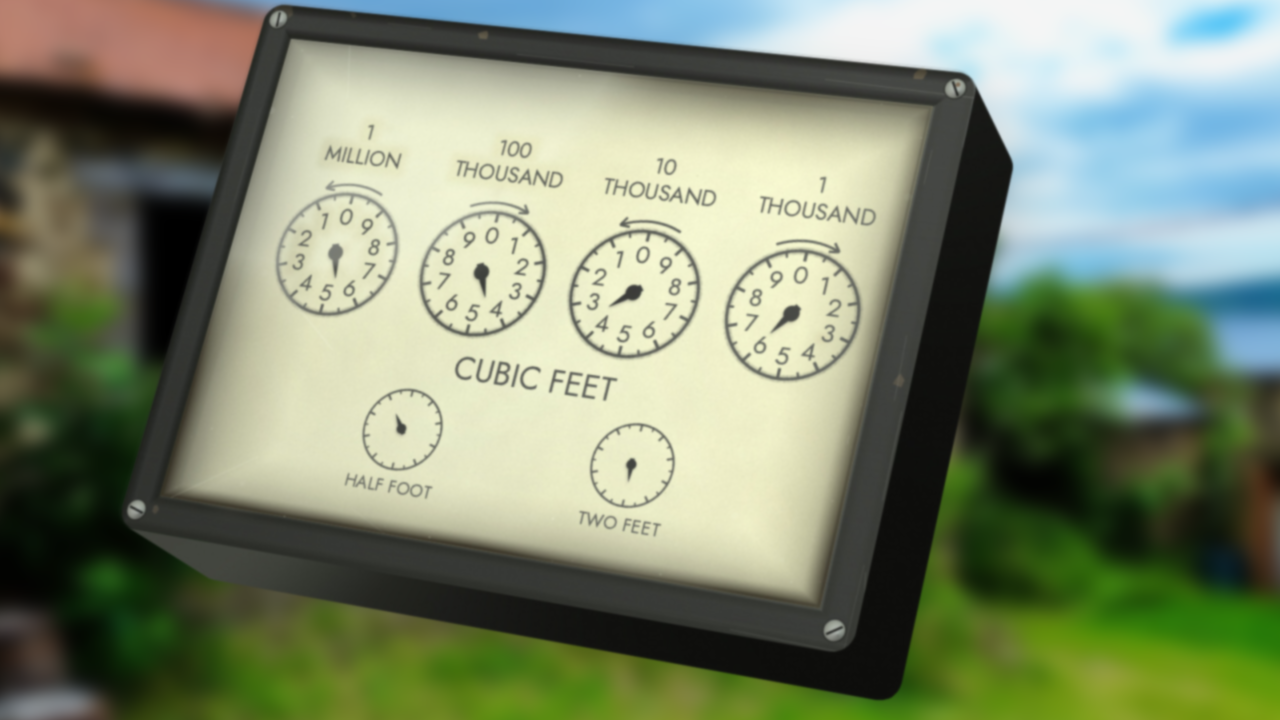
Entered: 543600 ft³
